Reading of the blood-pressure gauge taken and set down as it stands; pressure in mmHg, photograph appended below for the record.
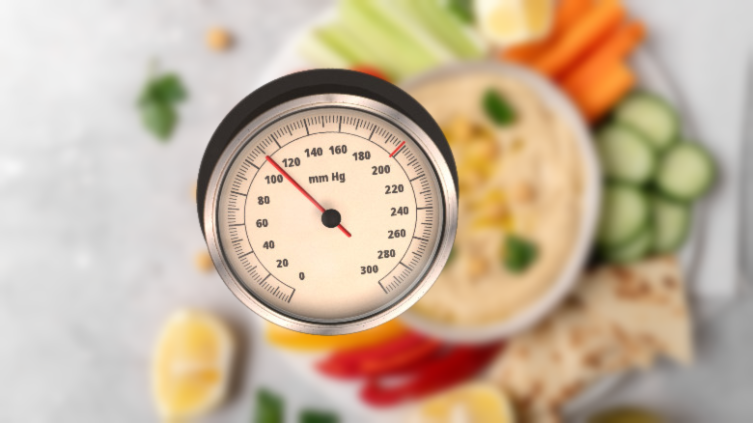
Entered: 110 mmHg
